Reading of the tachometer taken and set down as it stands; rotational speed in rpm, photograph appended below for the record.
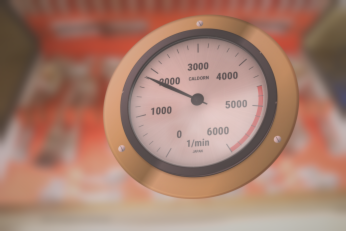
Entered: 1800 rpm
